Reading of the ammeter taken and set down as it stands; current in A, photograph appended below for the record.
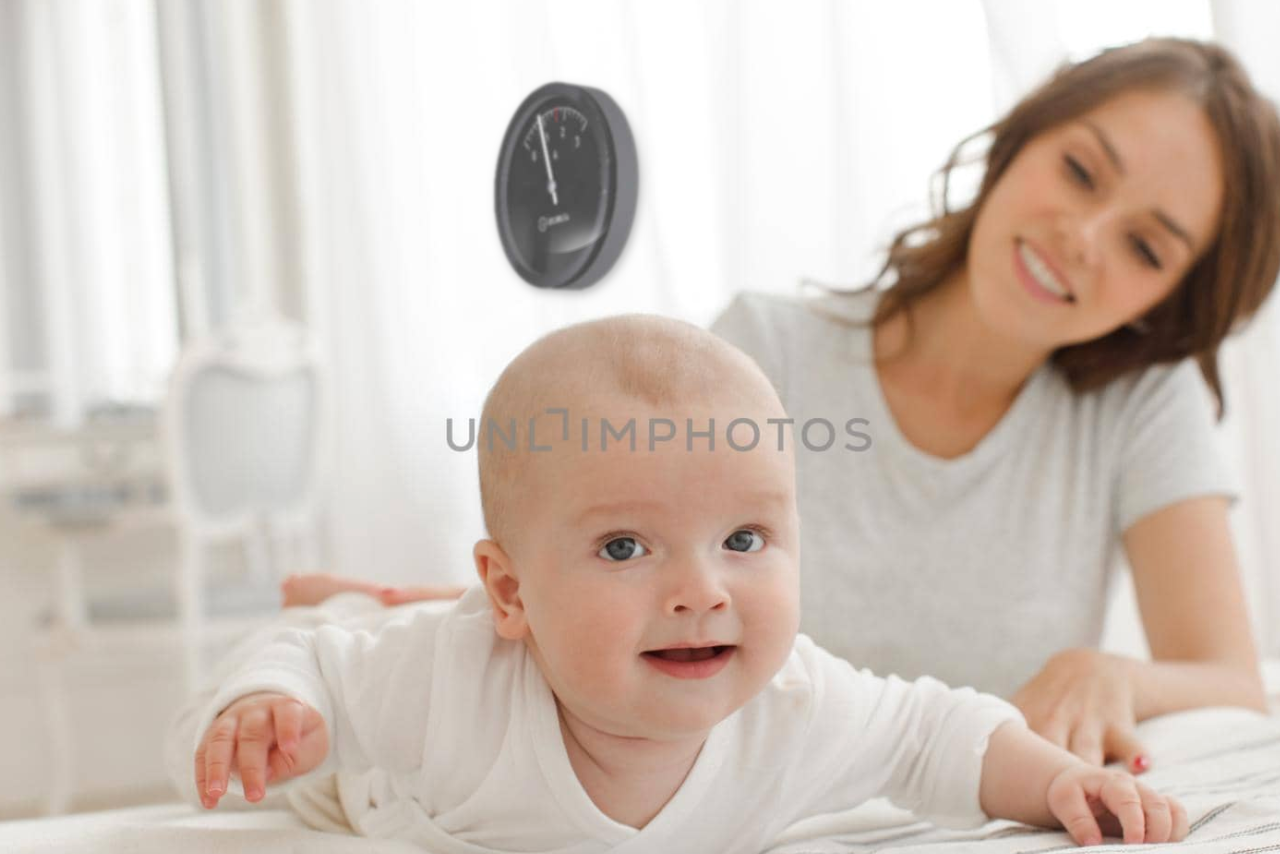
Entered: 1 A
